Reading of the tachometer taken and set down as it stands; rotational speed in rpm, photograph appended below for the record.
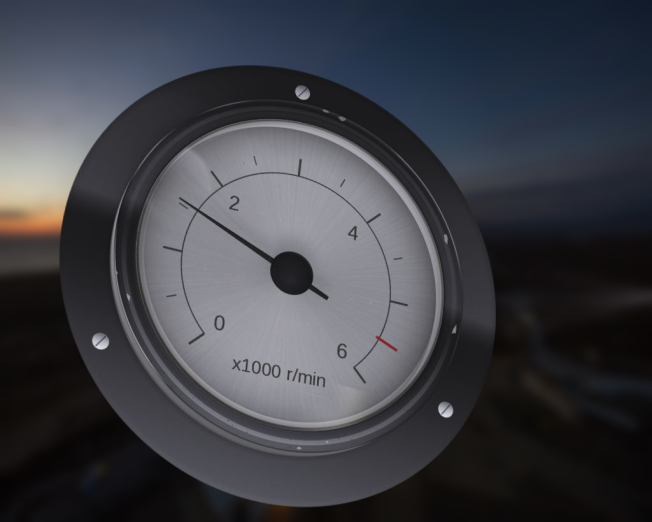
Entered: 1500 rpm
